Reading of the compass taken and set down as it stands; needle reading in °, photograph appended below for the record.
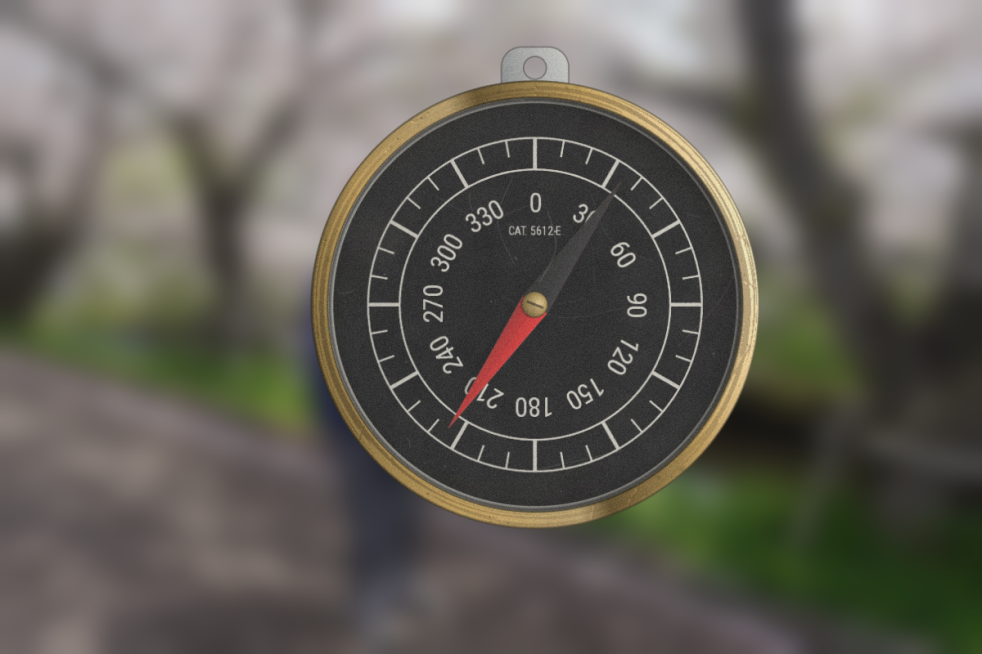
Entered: 215 °
